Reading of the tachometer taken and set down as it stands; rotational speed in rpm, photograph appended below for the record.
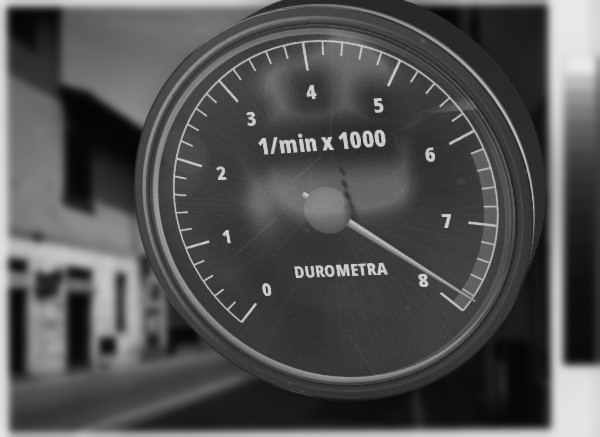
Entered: 7800 rpm
